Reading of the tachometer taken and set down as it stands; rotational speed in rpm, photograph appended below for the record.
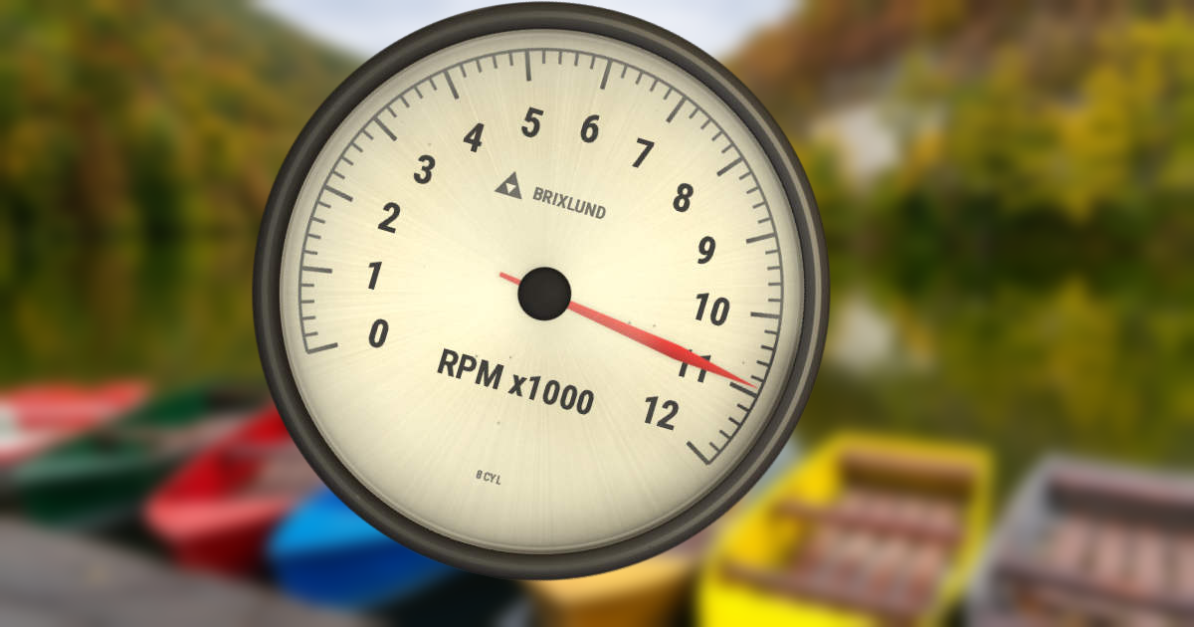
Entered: 10900 rpm
